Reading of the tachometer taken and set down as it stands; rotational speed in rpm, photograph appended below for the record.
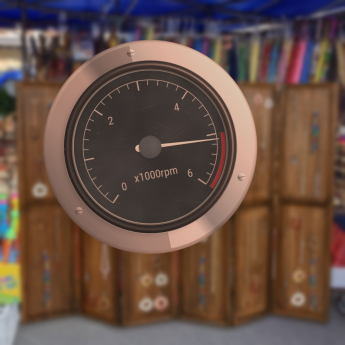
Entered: 5100 rpm
